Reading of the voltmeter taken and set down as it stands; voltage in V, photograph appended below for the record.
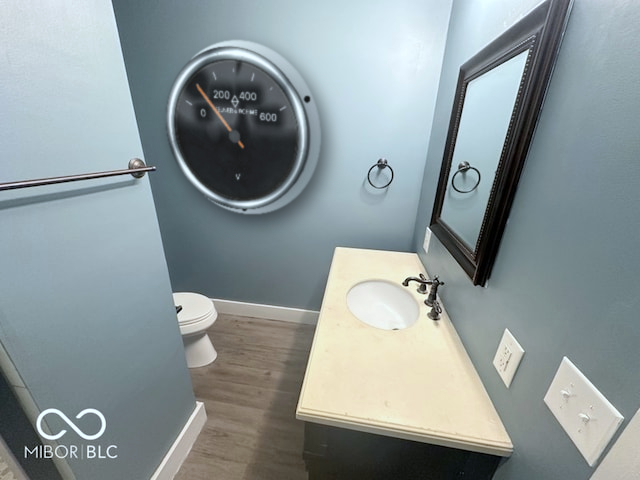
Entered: 100 V
